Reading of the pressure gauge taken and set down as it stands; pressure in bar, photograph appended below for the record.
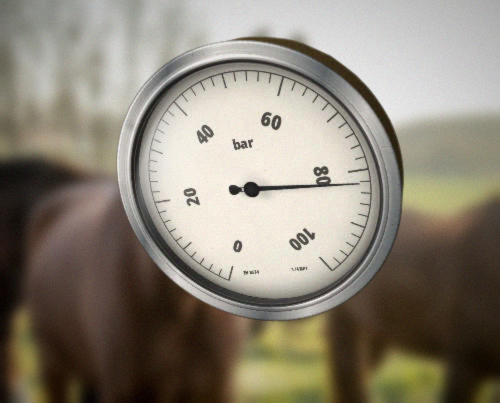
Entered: 82 bar
